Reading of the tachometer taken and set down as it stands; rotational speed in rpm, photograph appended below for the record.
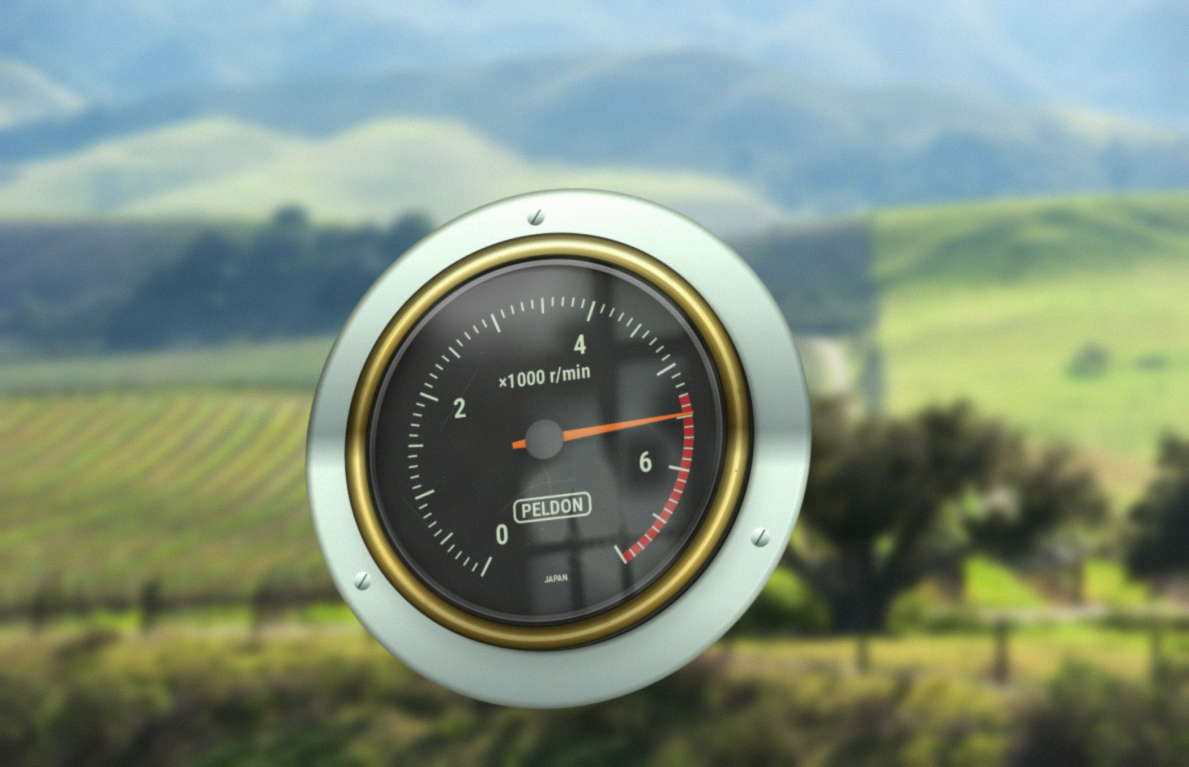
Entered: 5500 rpm
